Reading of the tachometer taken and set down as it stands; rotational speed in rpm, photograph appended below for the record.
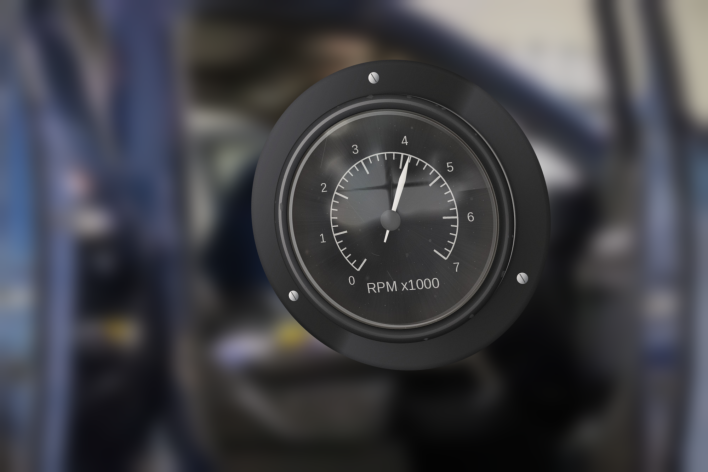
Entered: 4200 rpm
